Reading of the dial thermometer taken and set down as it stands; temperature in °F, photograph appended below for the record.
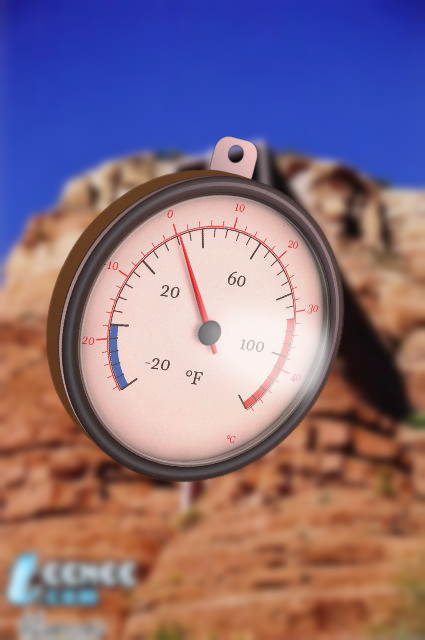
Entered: 32 °F
